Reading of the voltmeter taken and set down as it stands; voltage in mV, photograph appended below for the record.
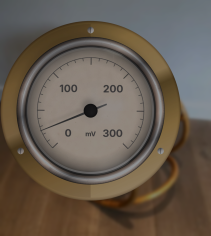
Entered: 25 mV
